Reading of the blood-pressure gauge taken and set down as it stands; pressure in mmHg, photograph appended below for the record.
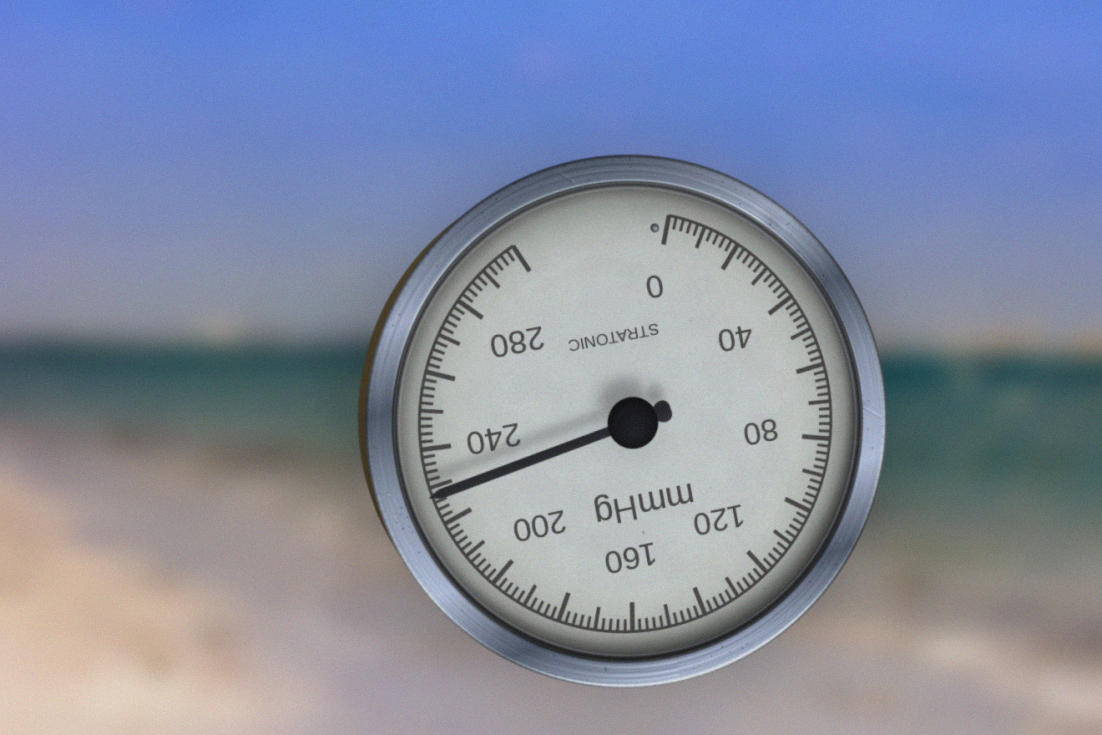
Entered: 228 mmHg
